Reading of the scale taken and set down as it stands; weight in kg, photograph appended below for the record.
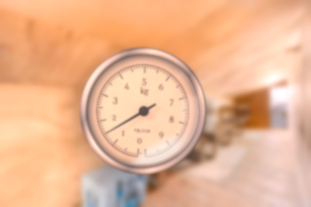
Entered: 1.5 kg
